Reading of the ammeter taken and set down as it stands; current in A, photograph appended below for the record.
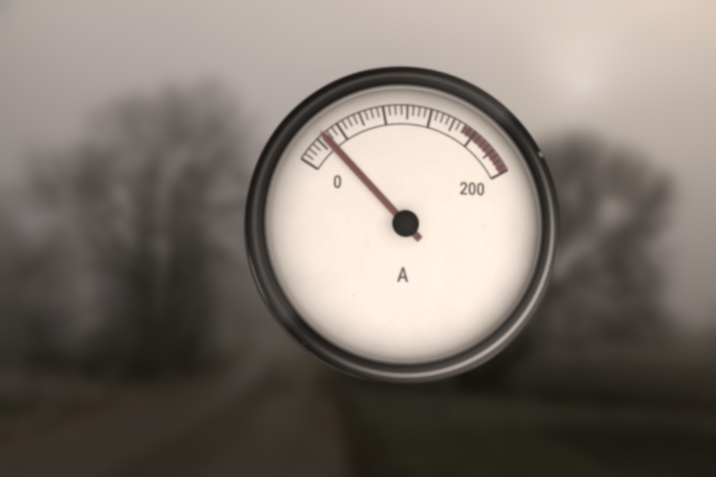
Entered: 25 A
